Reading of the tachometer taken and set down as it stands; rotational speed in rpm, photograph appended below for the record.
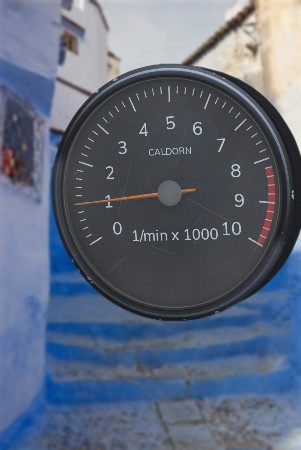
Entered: 1000 rpm
